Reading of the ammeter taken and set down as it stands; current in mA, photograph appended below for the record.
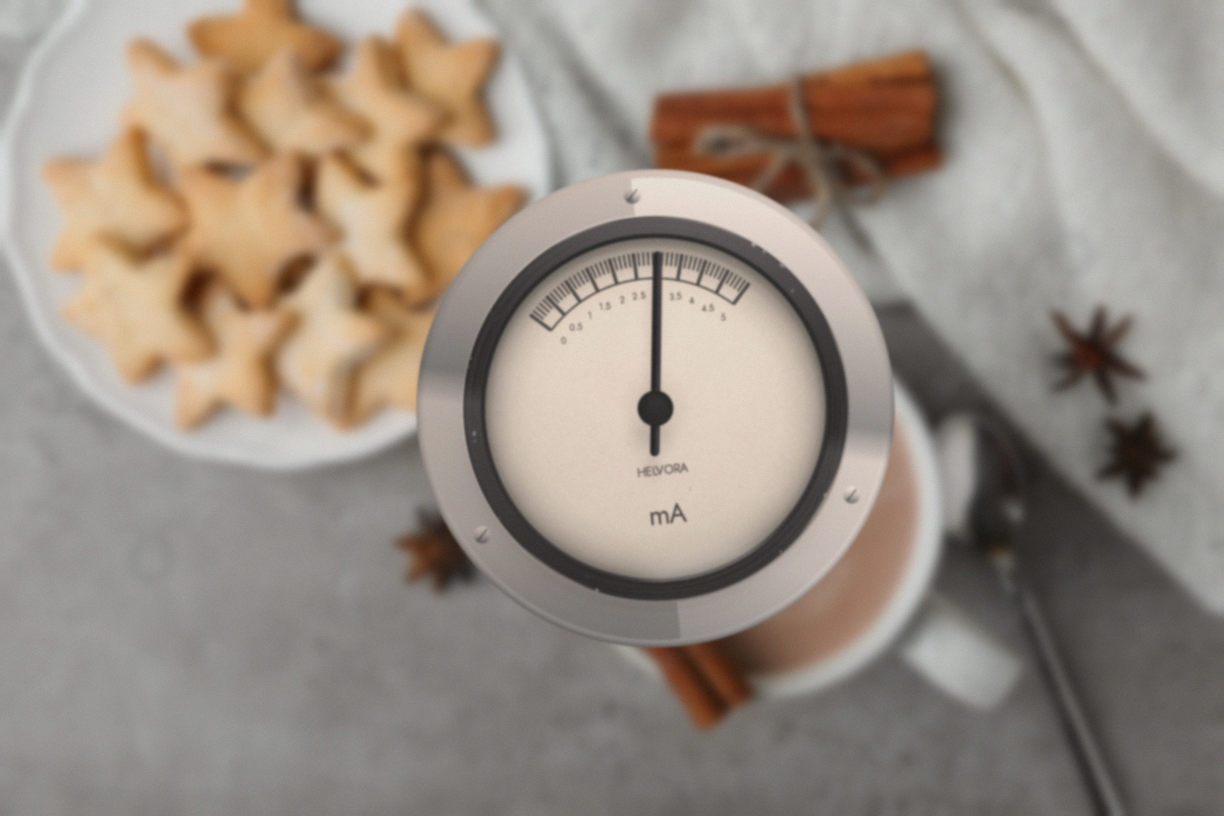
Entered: 3 mA
